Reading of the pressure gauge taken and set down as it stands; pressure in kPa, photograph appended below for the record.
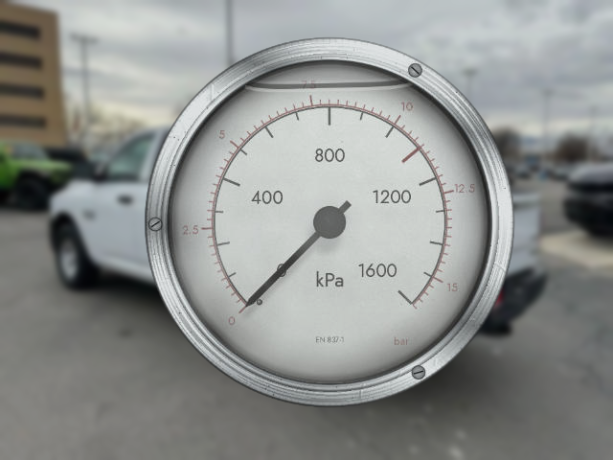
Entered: 0 kPa
